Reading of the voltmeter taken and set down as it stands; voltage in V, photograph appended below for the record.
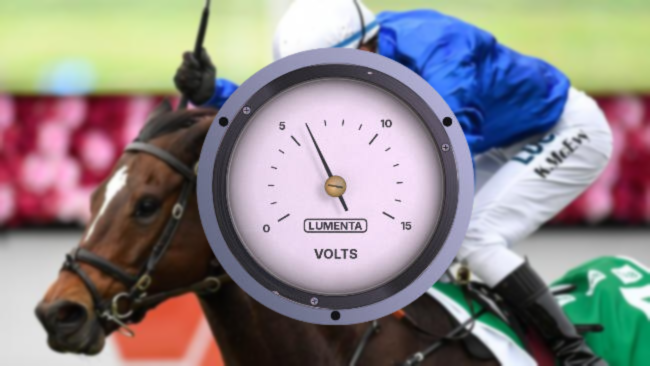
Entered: 6 V
